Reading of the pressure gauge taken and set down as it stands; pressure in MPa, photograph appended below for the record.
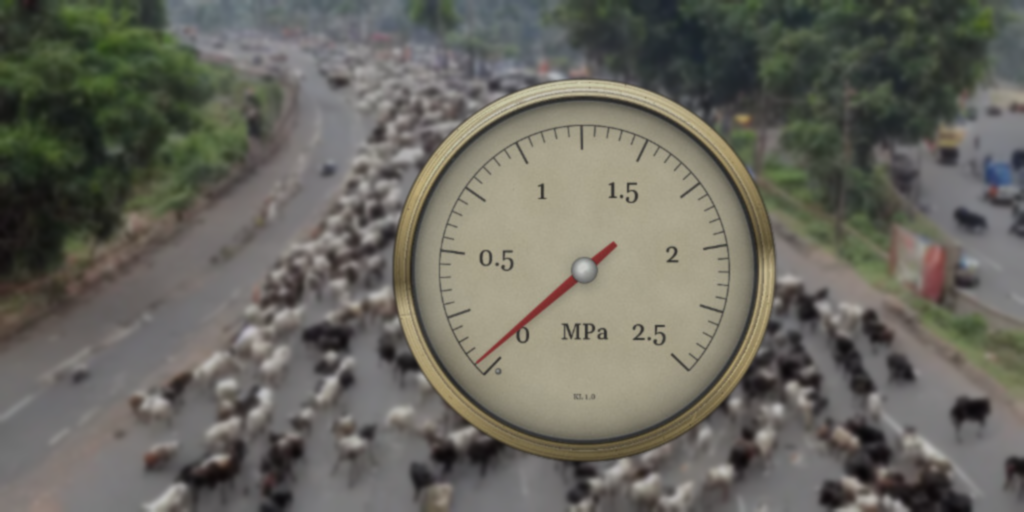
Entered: 0.05 MPa
